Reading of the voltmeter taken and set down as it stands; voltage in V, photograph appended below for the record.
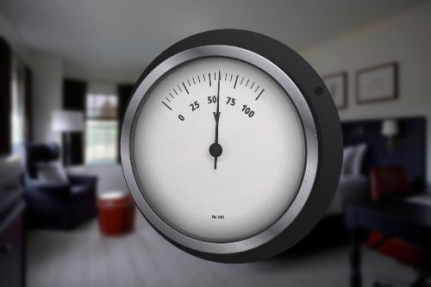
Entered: 60 V
